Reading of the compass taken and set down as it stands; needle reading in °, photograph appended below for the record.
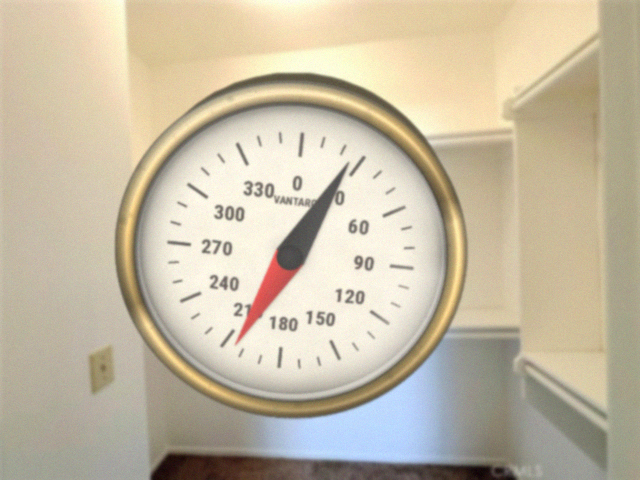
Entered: 205 °
